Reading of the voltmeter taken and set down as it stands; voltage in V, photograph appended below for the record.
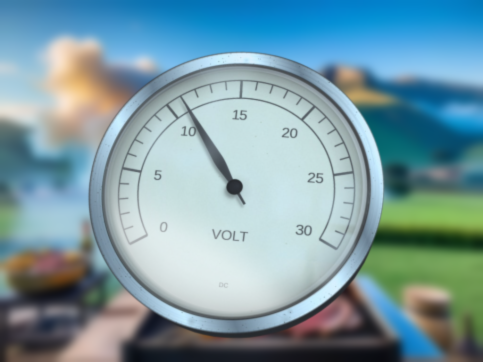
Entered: 11 V
